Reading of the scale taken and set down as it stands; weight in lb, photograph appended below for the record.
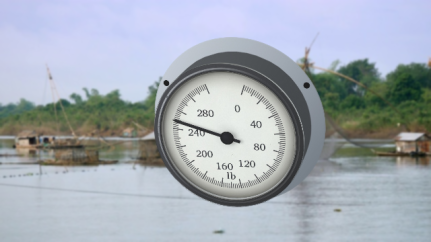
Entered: 250 lb
